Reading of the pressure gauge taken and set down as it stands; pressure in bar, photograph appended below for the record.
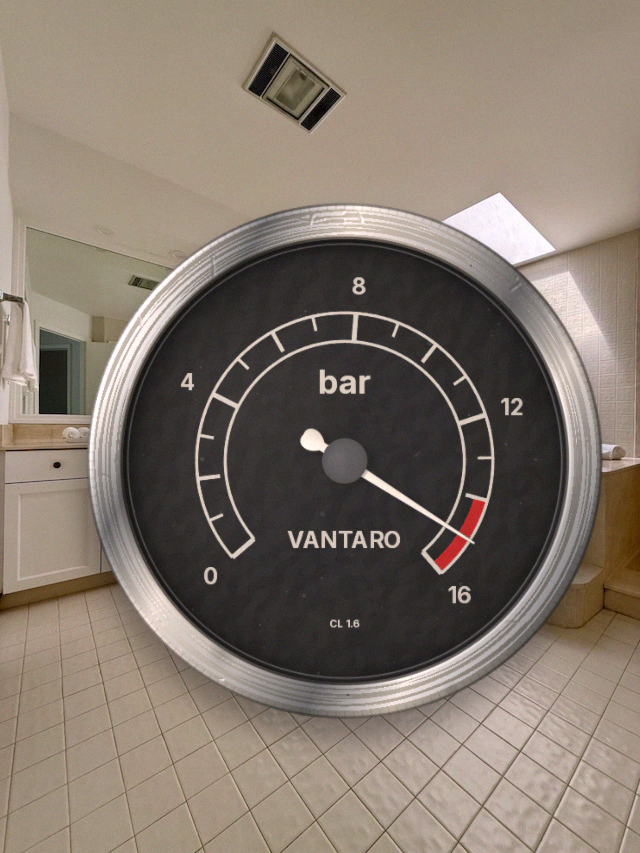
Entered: 15 bar
